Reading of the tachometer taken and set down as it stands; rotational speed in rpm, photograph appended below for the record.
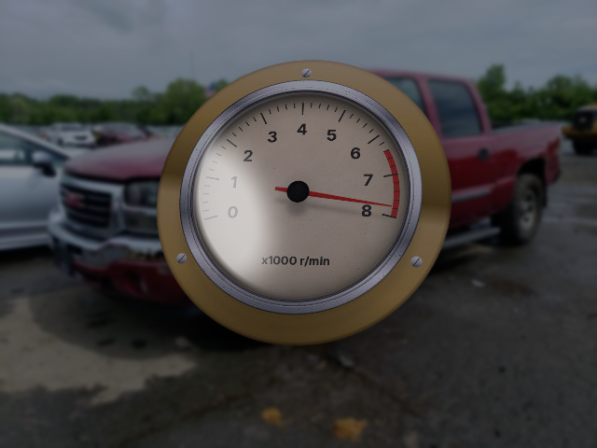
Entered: 7800 rpm
